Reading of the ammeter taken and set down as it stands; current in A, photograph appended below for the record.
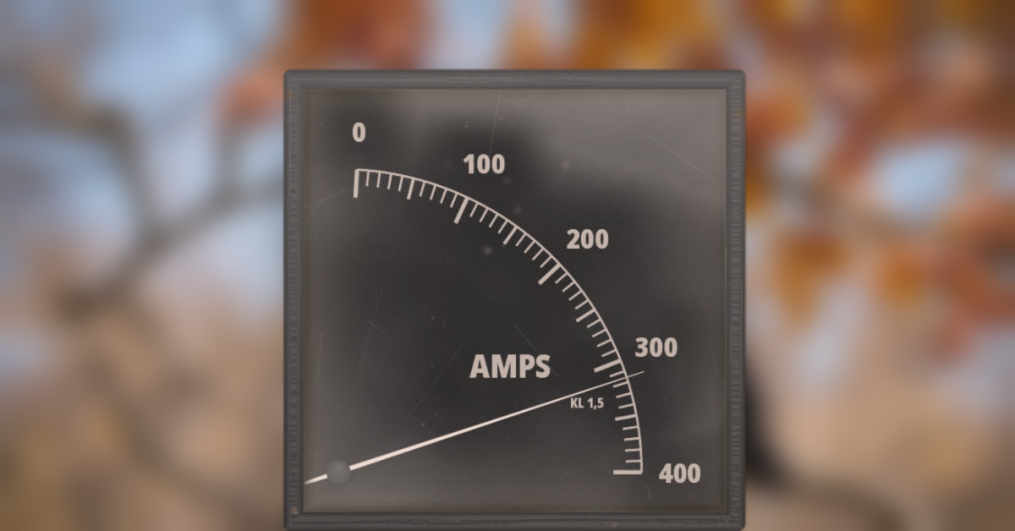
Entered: 315 A
